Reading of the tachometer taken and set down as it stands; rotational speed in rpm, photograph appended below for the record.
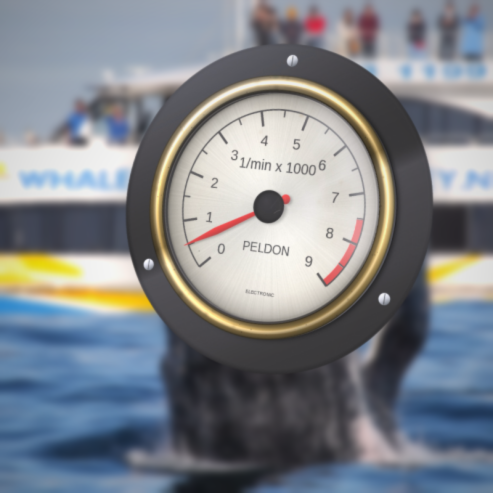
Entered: 500 rpm
